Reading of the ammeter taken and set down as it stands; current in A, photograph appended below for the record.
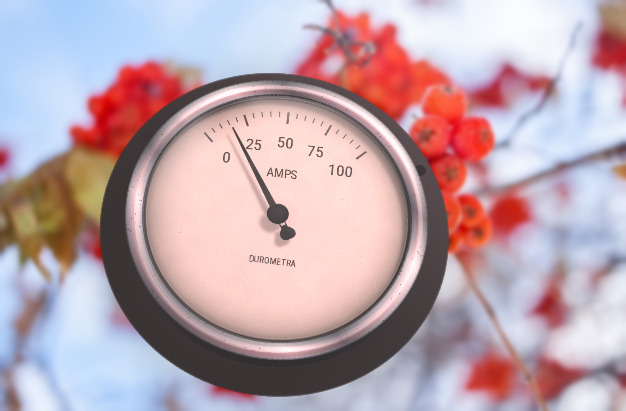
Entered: 15 A
